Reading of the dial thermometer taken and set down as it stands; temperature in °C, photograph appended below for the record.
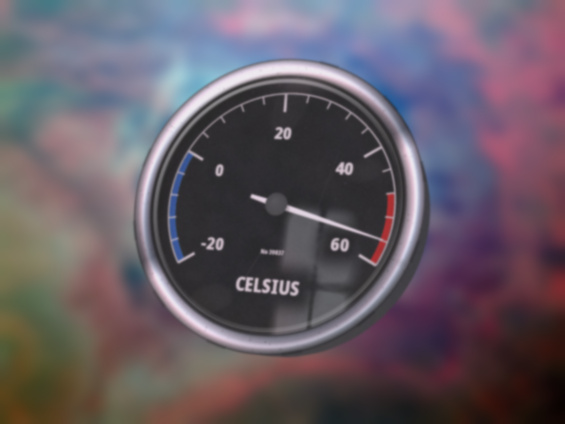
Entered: 56 °C
